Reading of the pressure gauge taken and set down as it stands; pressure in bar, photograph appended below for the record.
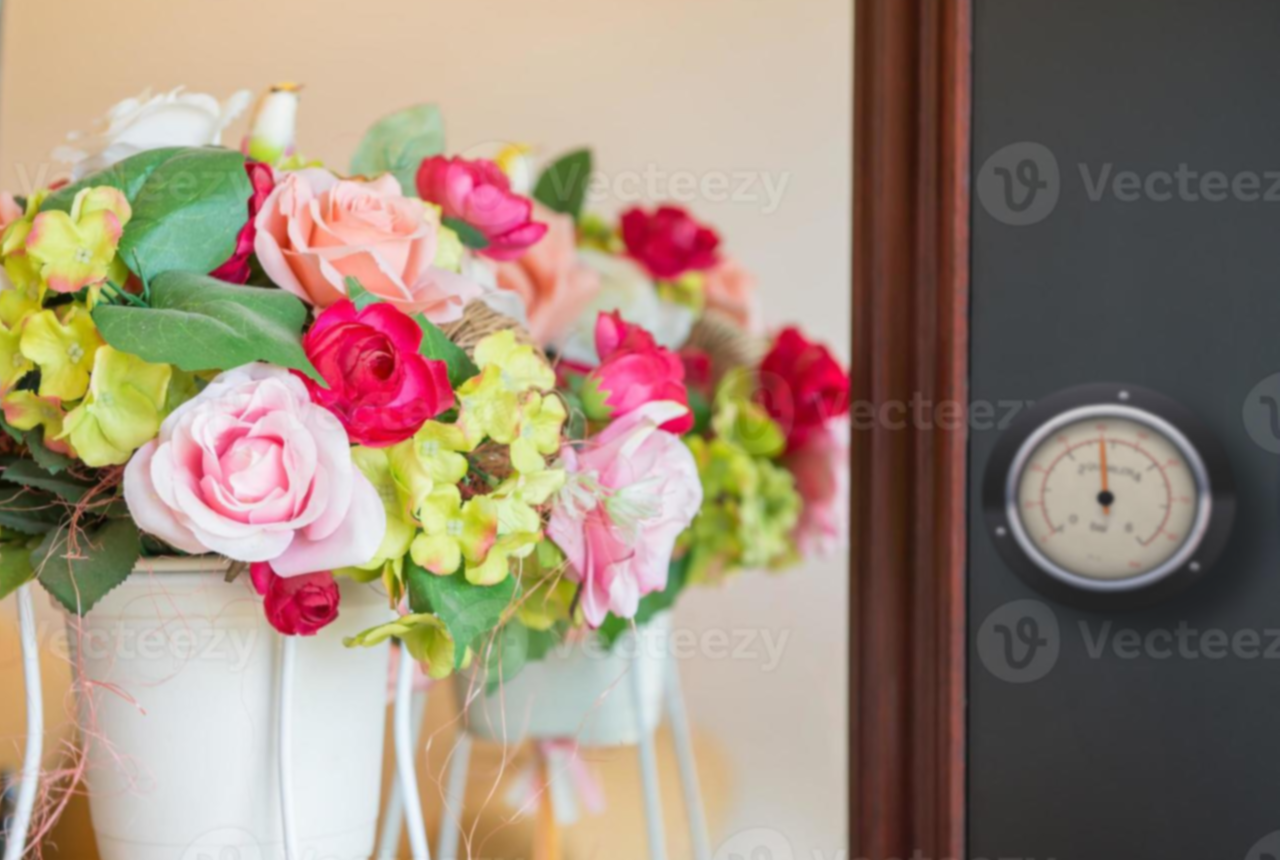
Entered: 2.75 bar
